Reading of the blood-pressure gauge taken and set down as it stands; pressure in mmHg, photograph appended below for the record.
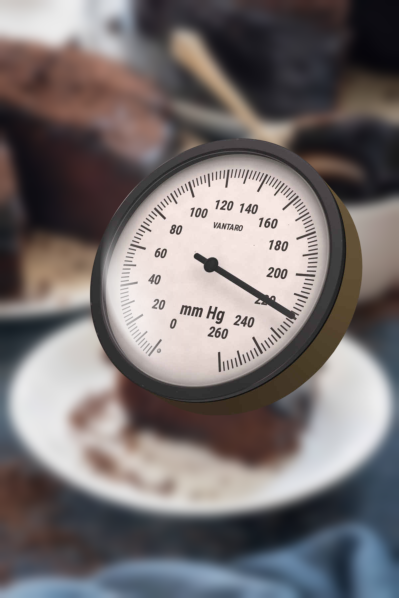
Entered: 220 mmHg
